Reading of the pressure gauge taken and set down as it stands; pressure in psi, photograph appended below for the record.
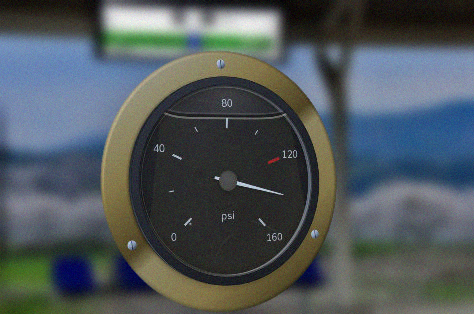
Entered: 140 psi
